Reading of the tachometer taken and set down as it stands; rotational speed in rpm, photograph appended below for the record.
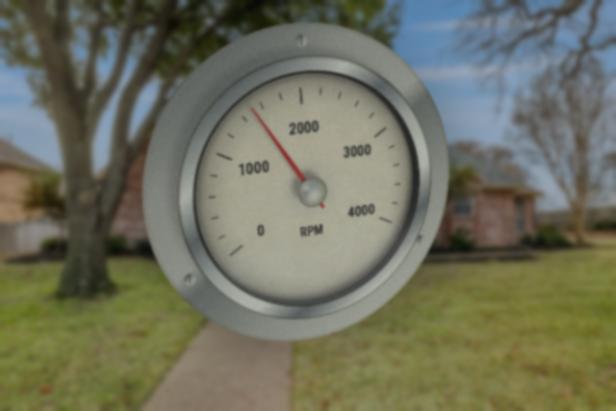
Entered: 1500 rpm
